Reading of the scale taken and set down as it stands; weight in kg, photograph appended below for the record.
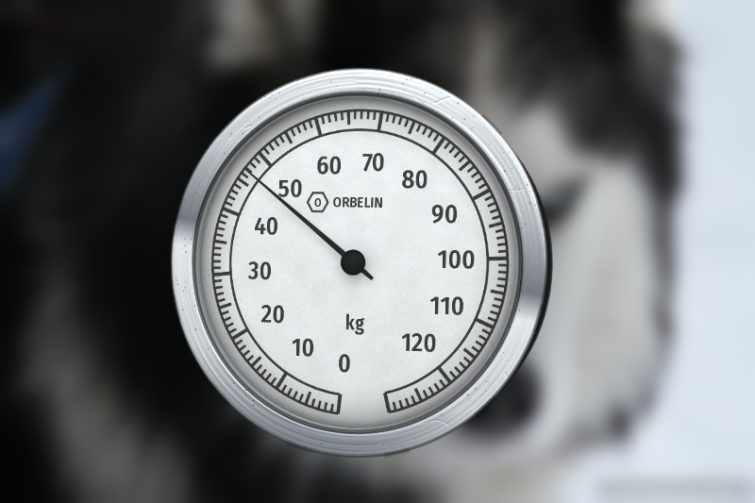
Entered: 47 kg
